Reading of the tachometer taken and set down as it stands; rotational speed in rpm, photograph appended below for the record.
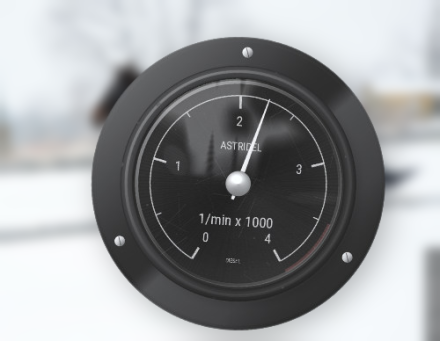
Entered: 2250 rpm
